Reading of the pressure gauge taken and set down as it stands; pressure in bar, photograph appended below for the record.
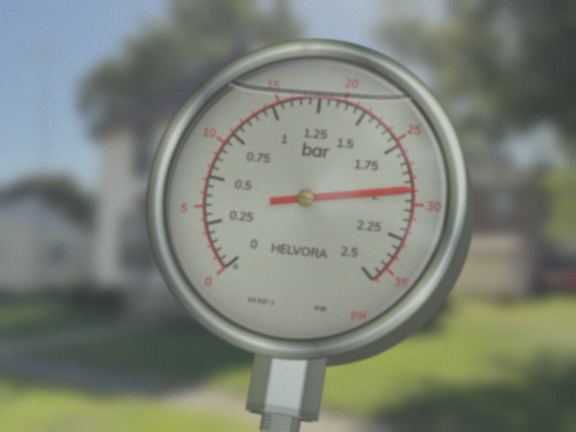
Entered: 2 bar
